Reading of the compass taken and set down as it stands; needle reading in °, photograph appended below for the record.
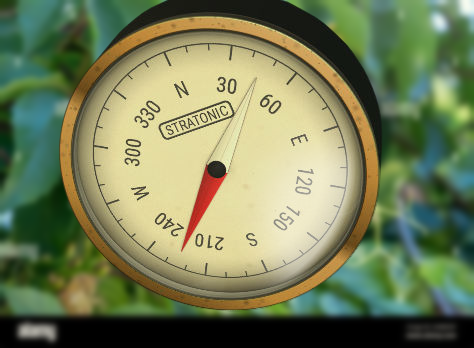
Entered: 225 °
